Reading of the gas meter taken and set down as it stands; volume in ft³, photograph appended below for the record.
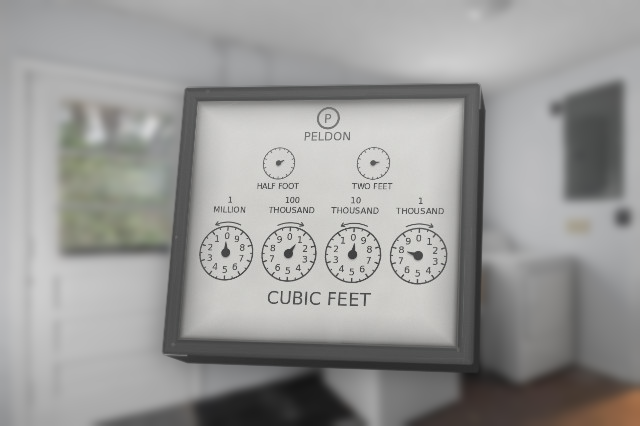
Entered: 9800 ft³
